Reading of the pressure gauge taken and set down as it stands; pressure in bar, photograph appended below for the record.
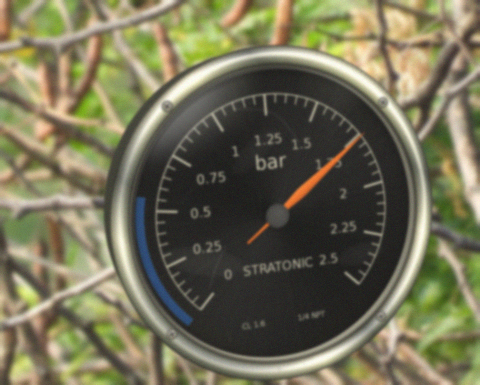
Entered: 1.75 bar
